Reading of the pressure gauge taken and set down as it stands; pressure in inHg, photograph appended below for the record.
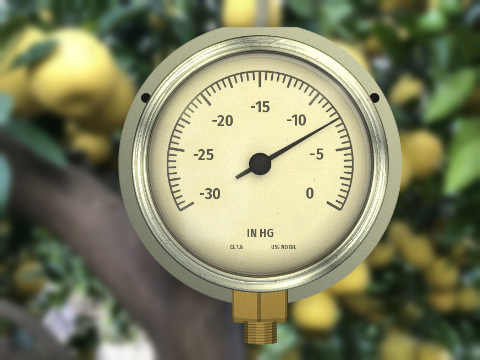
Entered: -7.5 inHg
